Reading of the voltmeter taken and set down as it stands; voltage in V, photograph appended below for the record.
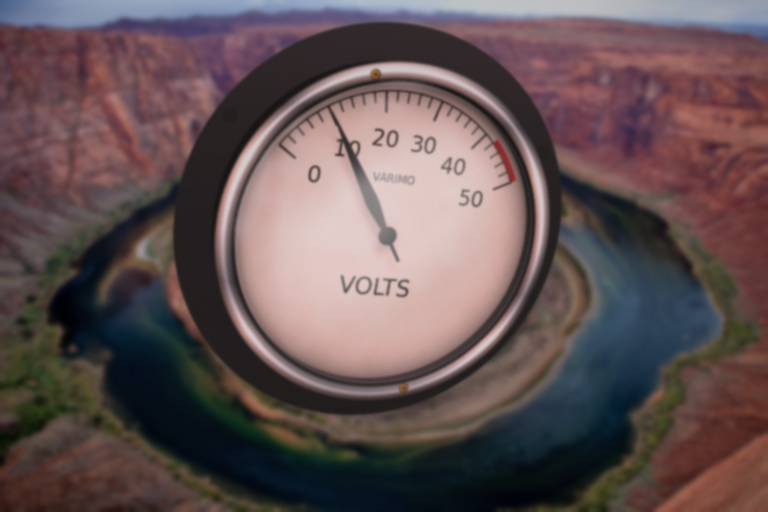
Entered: 10 V
